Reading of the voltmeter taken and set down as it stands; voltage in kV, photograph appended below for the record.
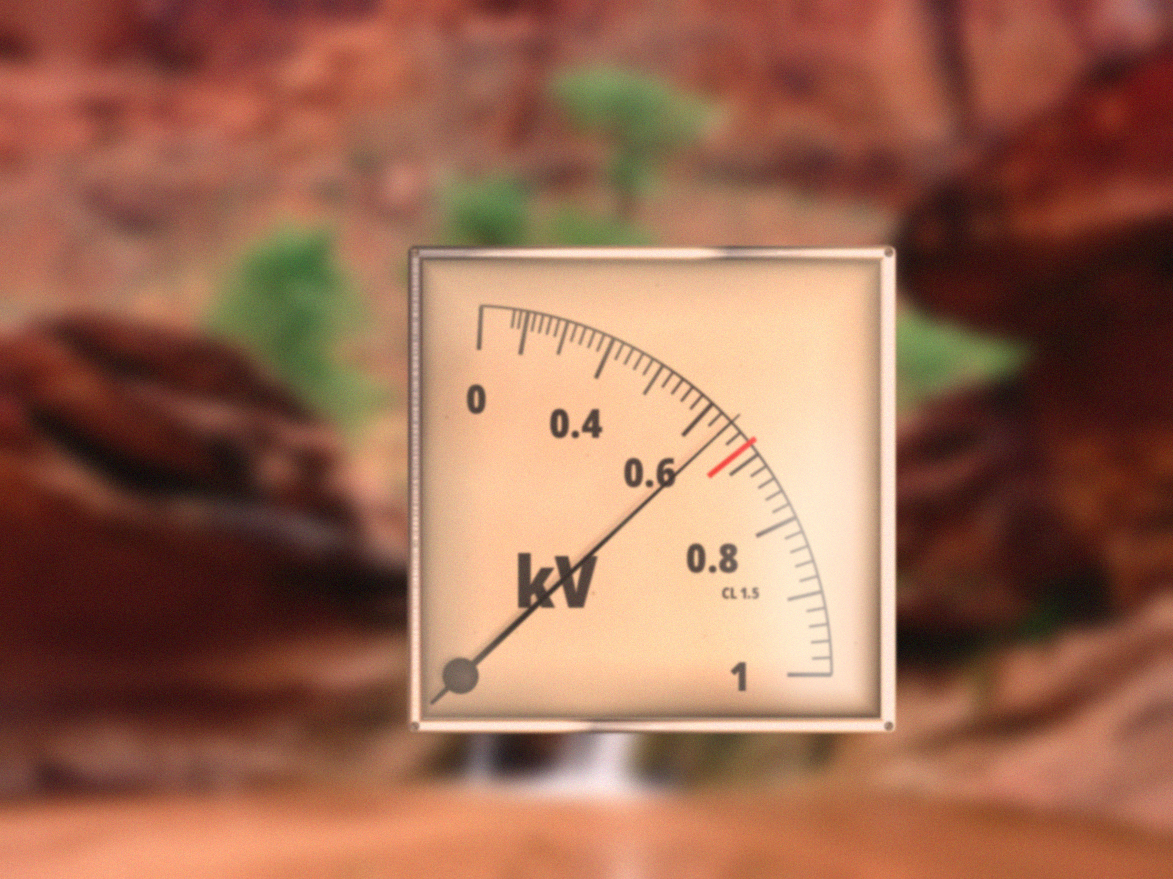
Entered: 0.64 kV
